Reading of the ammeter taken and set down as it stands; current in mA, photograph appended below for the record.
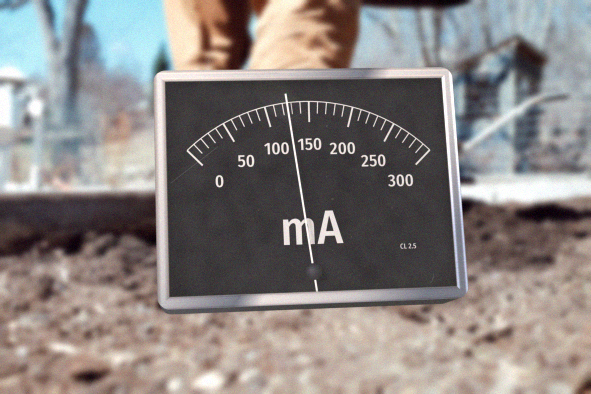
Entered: 125 mA
